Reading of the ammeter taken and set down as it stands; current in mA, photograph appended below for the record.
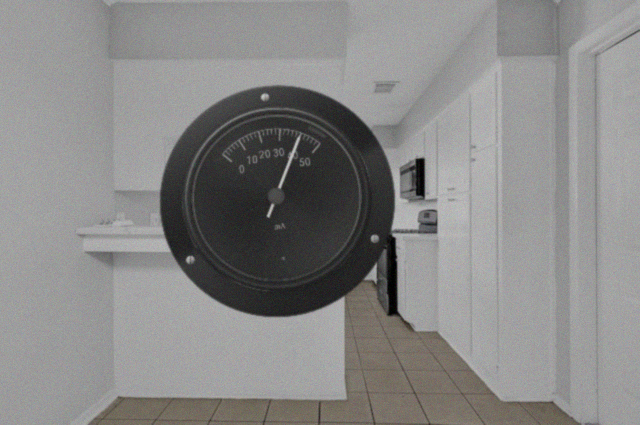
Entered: 40 mA
